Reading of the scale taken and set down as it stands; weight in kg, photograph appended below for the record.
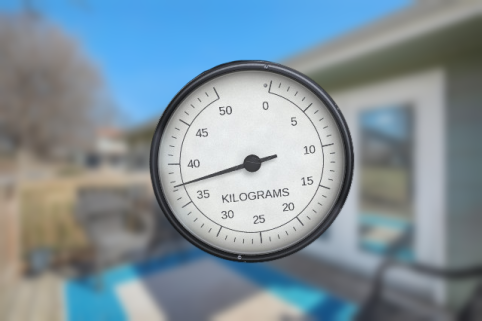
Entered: 37.5 kg
